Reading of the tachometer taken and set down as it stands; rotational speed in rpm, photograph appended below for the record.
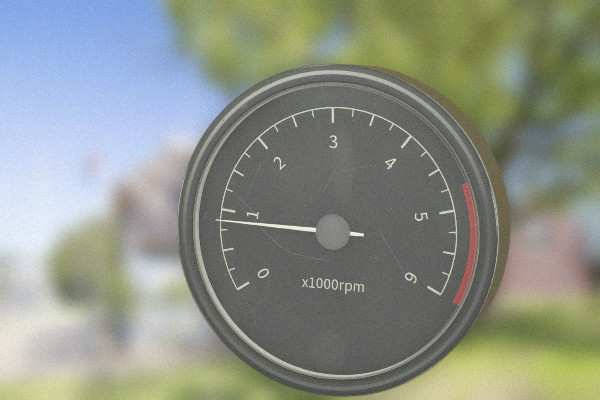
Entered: 875 rpm
